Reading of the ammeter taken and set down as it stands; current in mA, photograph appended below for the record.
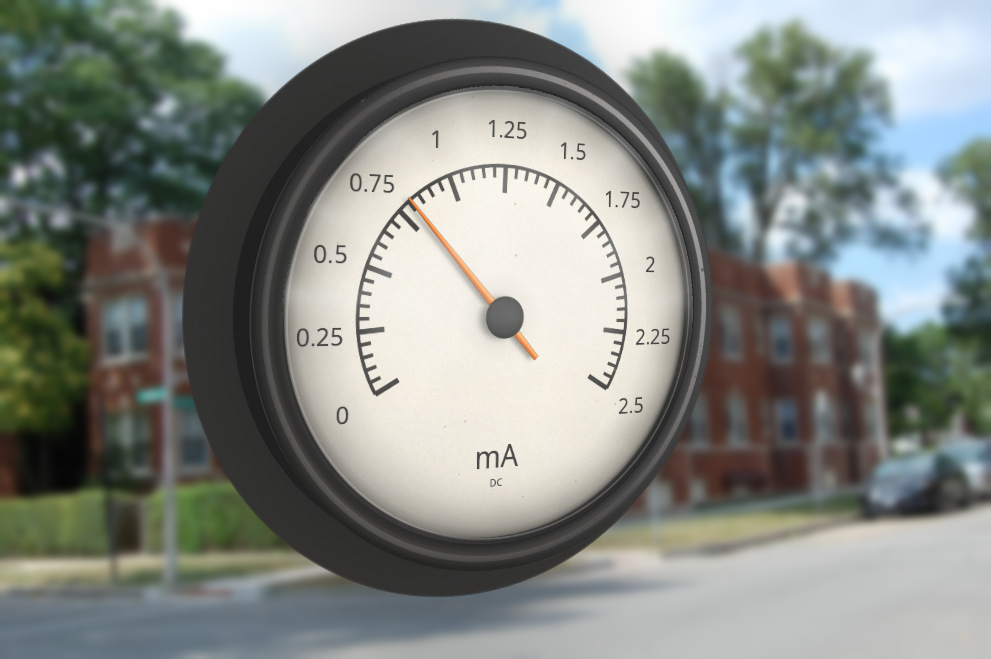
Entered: 0.8 mA
